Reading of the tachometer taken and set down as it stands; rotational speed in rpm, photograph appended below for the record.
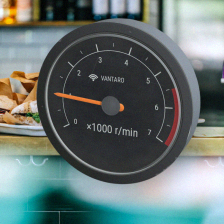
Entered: 1000 rpm
